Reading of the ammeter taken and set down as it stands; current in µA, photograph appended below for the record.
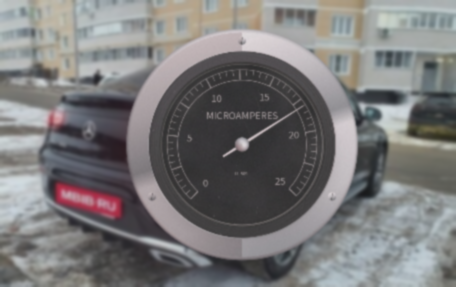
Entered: 18 µA
